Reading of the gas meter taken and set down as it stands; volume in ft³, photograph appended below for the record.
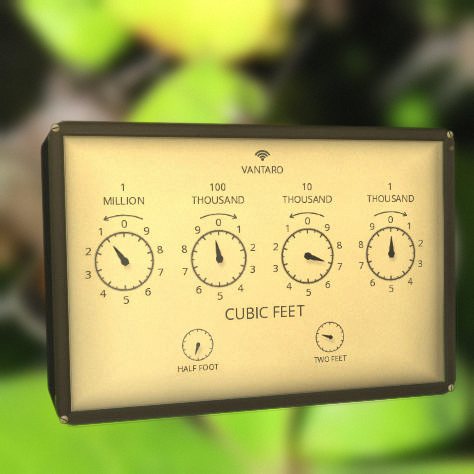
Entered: 97000 ft³
